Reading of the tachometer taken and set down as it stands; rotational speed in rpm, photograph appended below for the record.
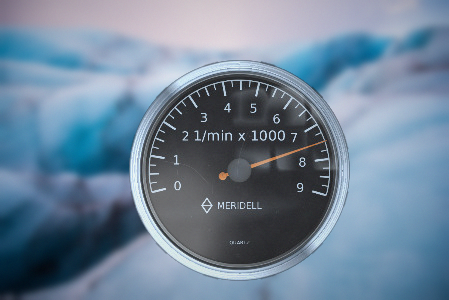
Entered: 7500 rpm
